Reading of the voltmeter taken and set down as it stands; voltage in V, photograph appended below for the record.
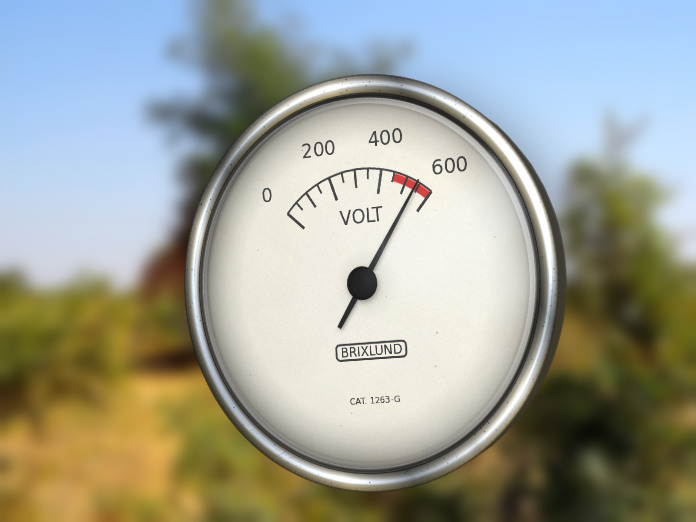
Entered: 550 V
